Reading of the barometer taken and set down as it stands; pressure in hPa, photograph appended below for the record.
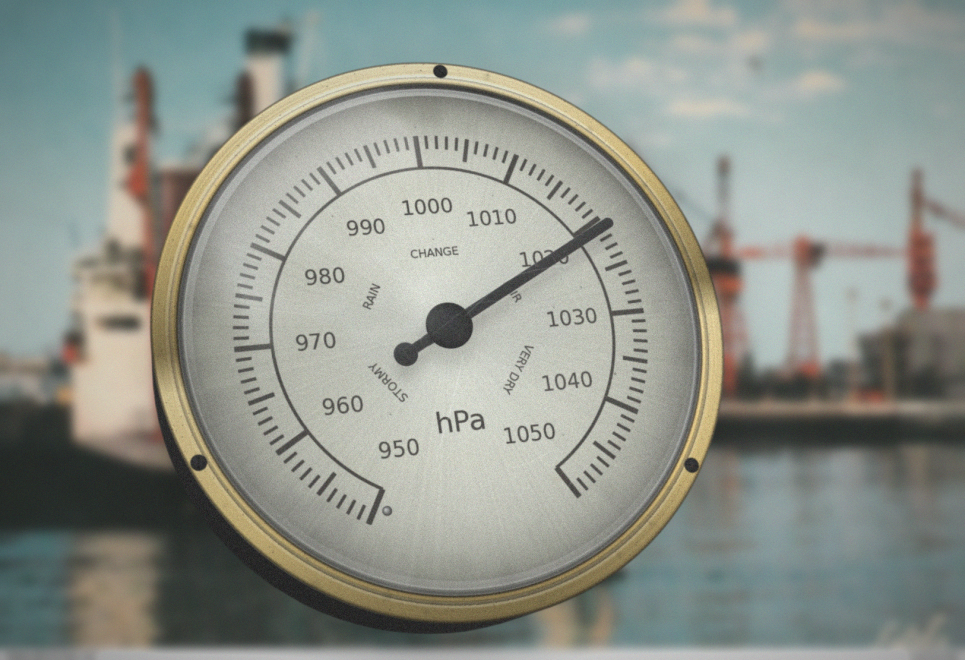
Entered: 1021 hPa
